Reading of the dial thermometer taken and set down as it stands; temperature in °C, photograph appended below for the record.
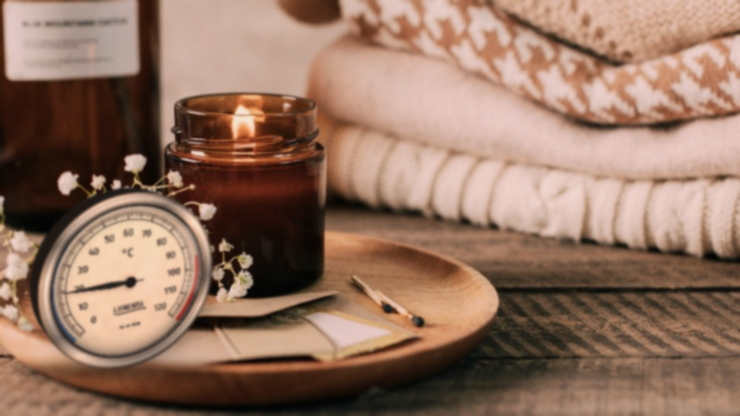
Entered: 20 °C
